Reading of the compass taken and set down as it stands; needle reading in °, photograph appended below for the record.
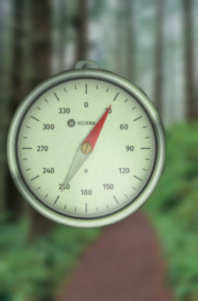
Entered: 30 °
